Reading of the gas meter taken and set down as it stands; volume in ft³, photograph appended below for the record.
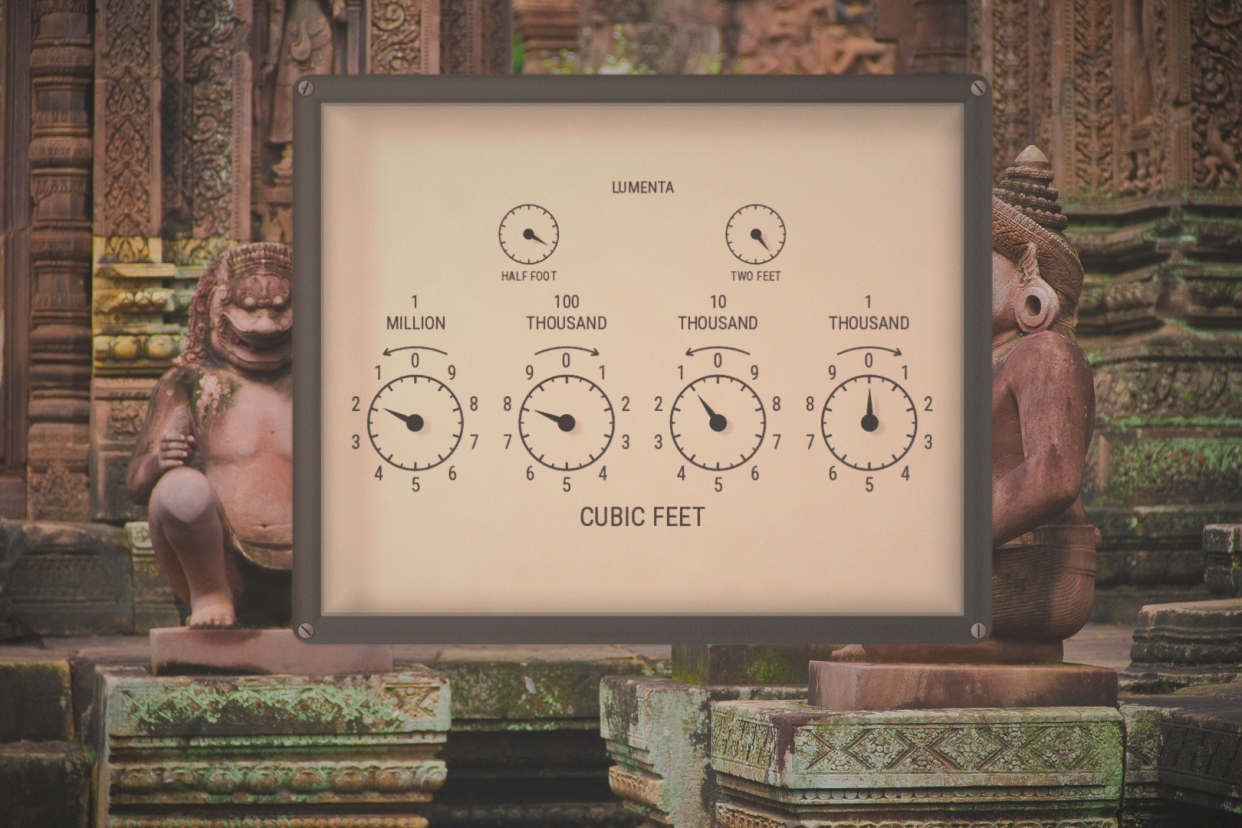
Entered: 181000 ft³
